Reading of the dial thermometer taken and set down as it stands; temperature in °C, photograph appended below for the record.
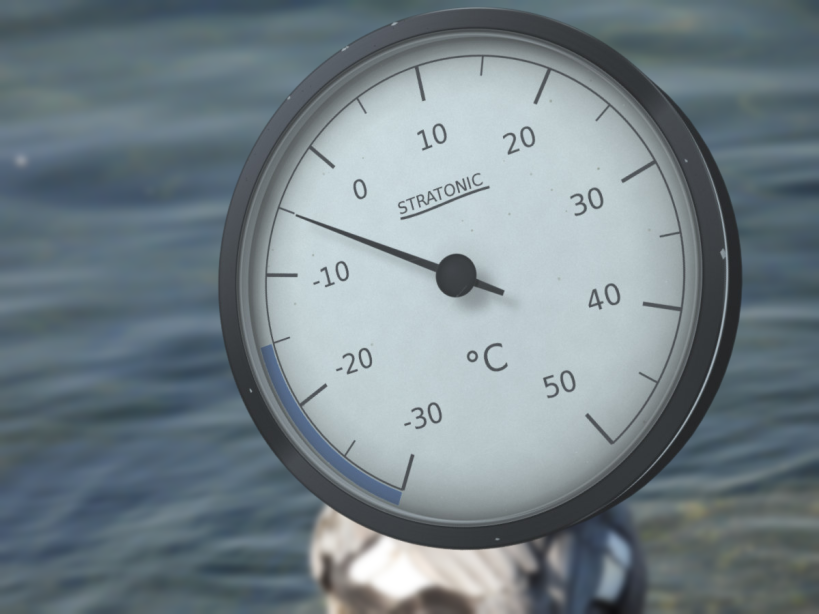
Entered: -5 °C
